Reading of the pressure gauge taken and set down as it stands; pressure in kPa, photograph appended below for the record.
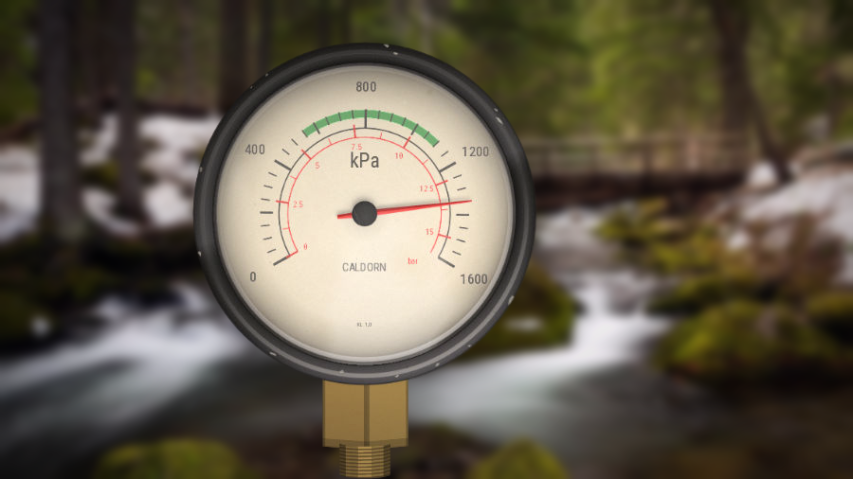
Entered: 1350 kPa
